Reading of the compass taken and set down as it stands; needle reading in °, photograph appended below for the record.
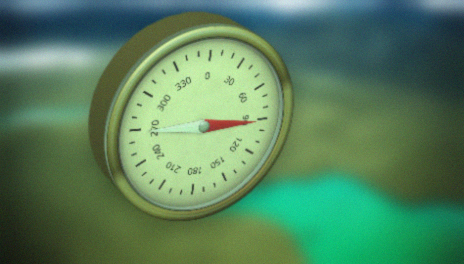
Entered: 90 °
